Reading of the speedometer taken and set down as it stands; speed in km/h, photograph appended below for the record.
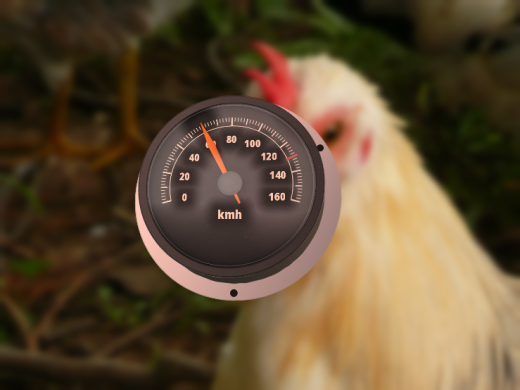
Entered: 60 km/h
